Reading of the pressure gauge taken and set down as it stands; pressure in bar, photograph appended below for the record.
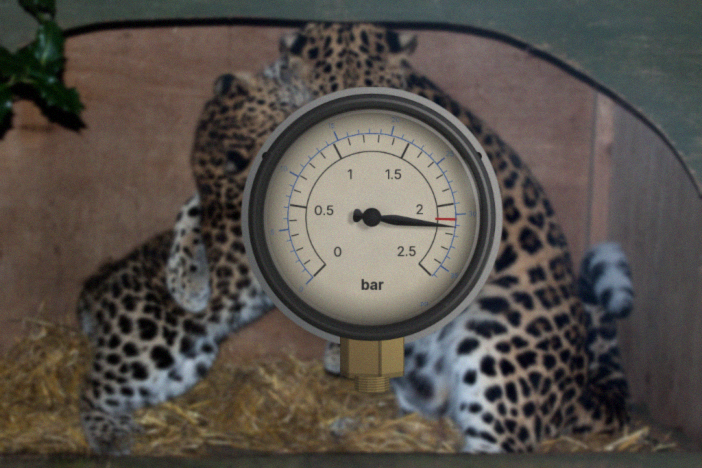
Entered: 2.15 bar
